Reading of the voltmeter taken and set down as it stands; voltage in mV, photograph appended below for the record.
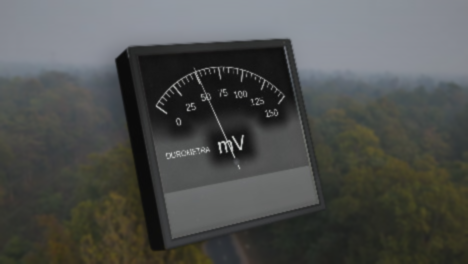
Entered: 50 mV
